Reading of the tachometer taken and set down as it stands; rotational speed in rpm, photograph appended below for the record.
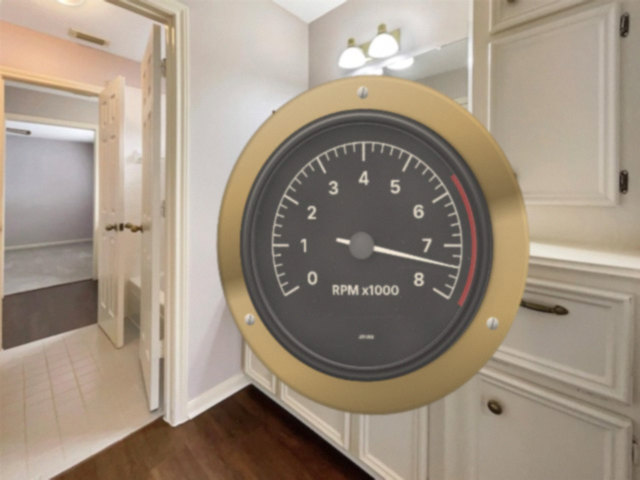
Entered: 7400 rpm
